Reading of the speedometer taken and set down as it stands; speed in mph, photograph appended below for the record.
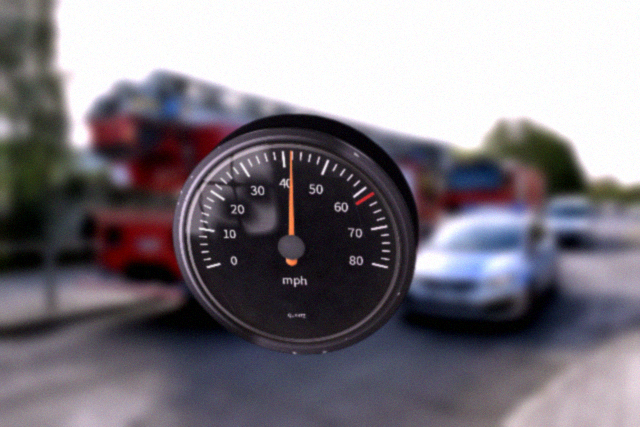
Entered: 42 mph
